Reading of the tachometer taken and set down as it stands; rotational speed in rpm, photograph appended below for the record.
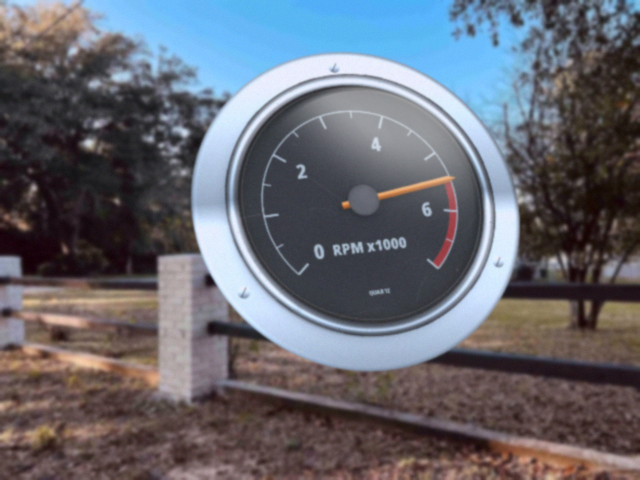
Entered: 5500 rpm
